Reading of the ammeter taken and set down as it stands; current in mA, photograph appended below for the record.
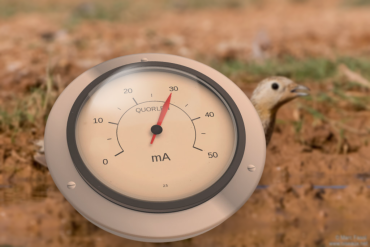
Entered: 30 mA
